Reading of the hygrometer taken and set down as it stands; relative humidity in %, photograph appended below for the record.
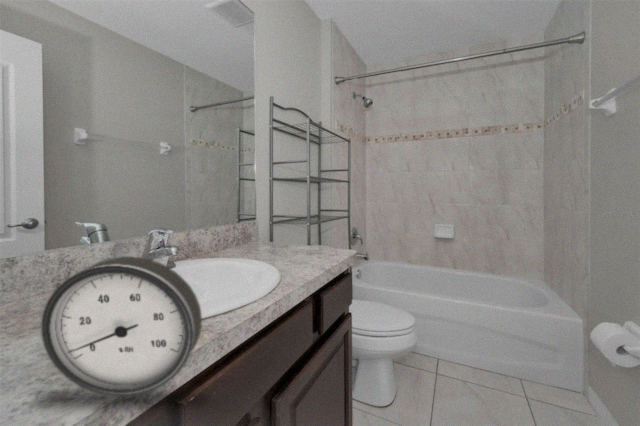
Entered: 4 %
